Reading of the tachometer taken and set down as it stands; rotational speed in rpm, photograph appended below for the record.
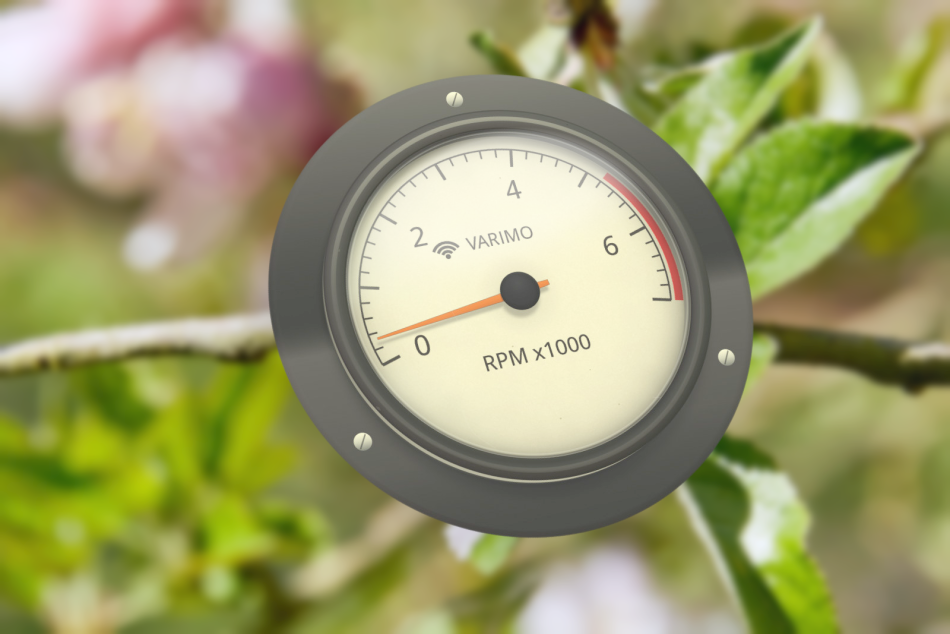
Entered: 300 rpm
